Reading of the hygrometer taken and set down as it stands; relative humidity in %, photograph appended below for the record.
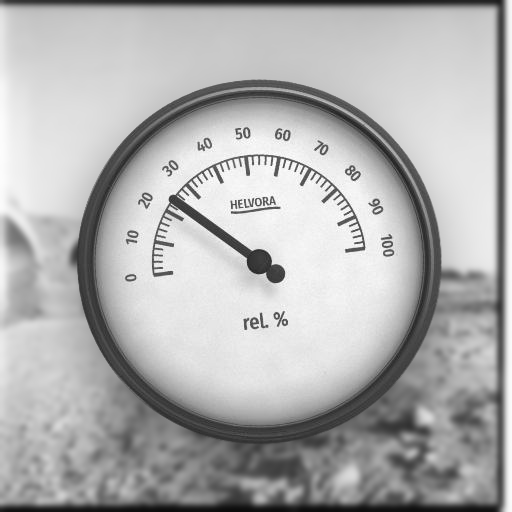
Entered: 24 %
